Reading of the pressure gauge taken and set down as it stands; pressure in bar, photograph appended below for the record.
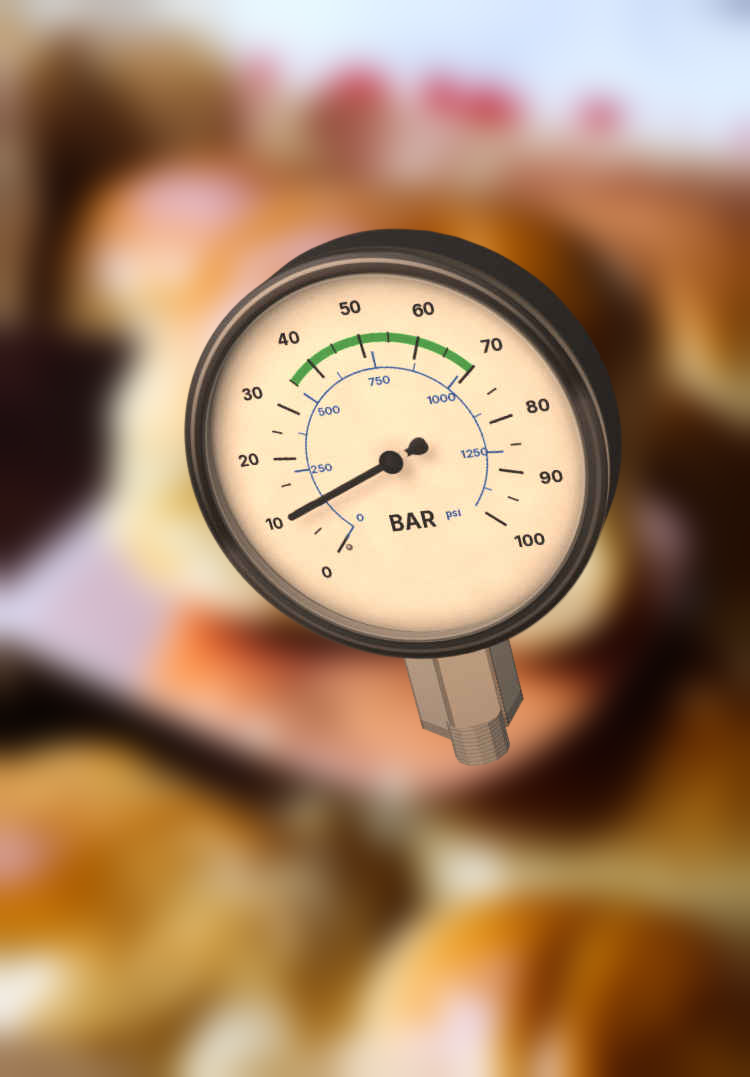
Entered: 10 bar
